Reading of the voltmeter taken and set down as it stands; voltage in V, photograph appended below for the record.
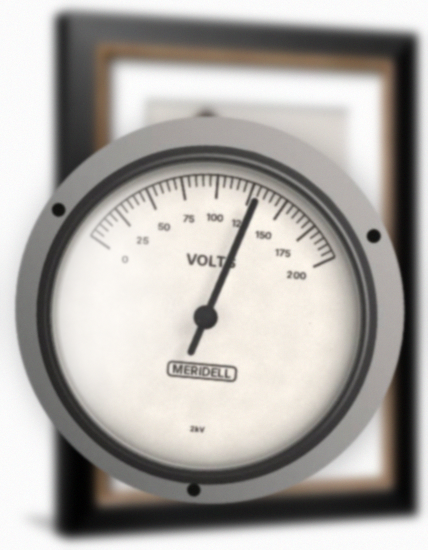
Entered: 130 V
